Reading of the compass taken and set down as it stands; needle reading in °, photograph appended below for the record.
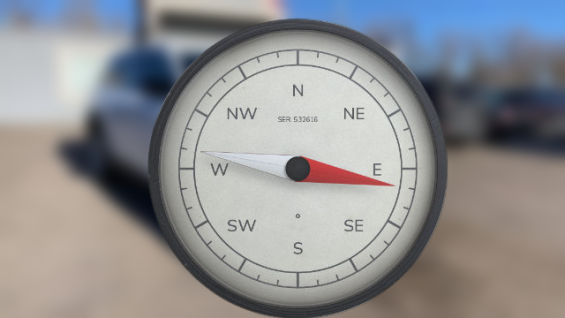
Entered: 100 °
